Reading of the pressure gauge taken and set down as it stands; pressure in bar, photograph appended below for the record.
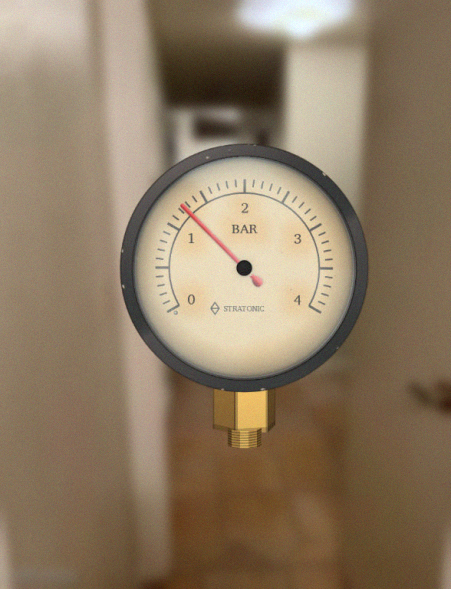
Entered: 1.25 bar
